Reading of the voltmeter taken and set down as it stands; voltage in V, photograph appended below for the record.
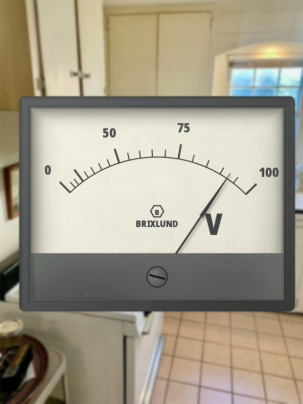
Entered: 92.5 V
